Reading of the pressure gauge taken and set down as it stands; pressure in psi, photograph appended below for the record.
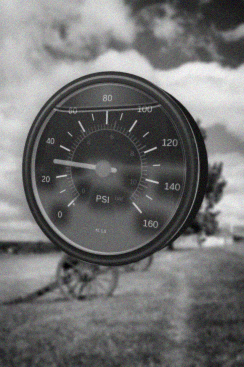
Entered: 30 psi
